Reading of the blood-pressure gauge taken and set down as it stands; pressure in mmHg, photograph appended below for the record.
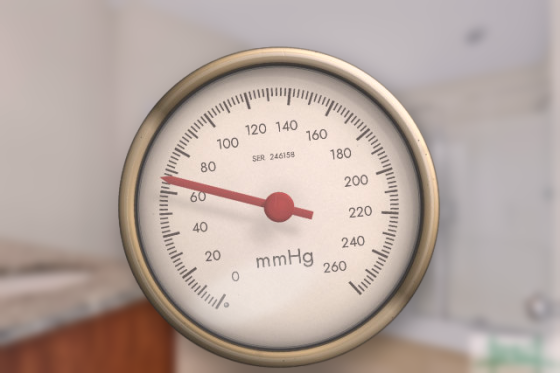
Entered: 66 mmHg
